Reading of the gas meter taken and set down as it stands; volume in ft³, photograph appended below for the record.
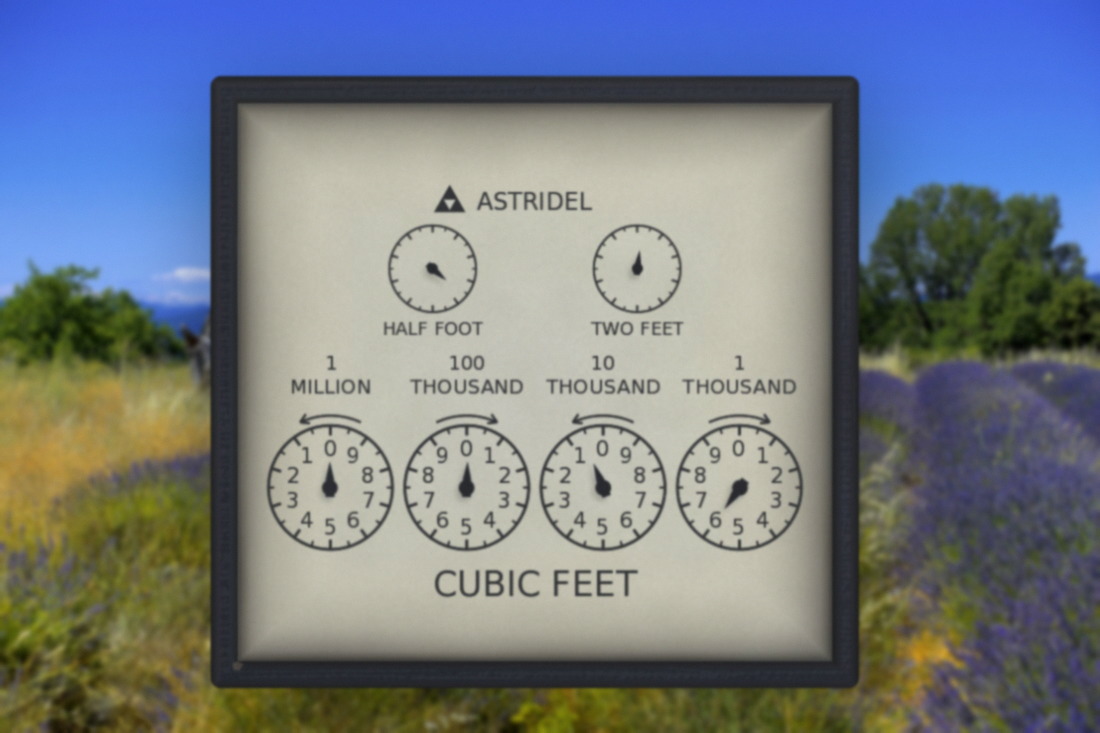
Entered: 600 ft³
